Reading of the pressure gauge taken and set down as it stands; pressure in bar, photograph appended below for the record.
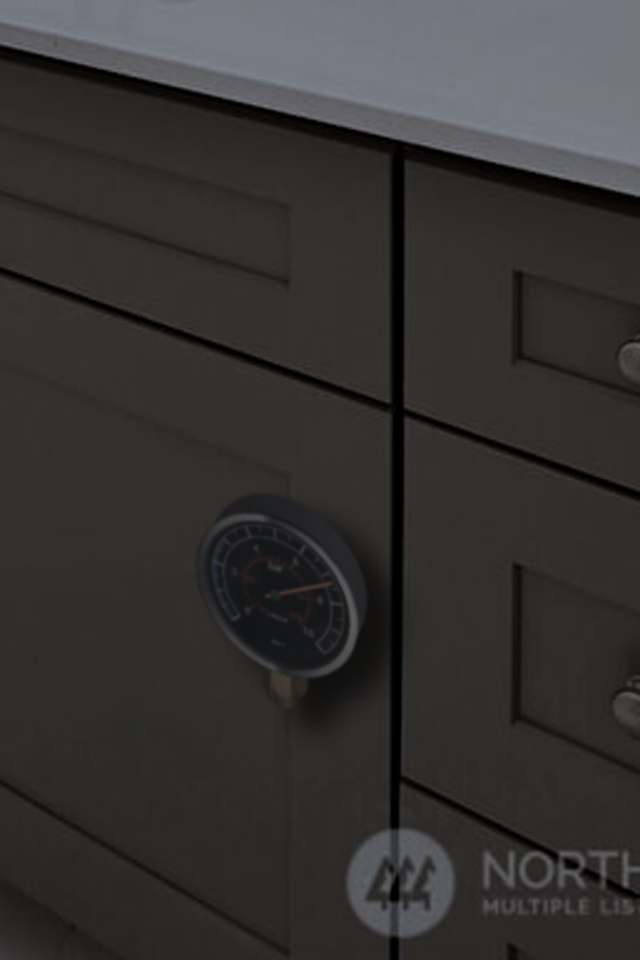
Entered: 7.25 bar
